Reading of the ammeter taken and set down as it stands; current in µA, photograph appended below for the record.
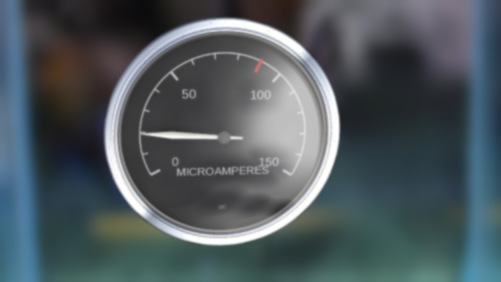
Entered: 20 µA
